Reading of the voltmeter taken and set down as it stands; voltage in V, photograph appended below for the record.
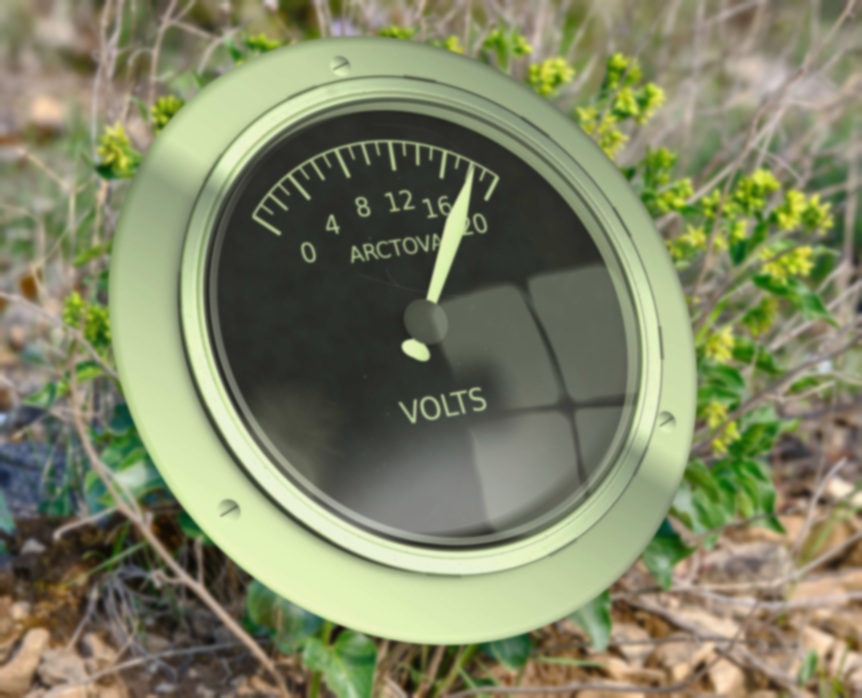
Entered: 18 V
